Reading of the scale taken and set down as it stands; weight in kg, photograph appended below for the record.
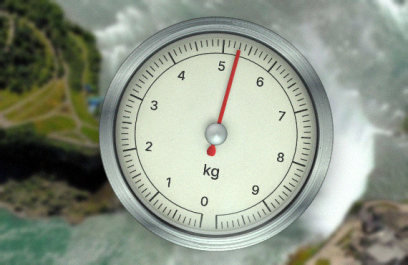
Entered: 5.3 kg
